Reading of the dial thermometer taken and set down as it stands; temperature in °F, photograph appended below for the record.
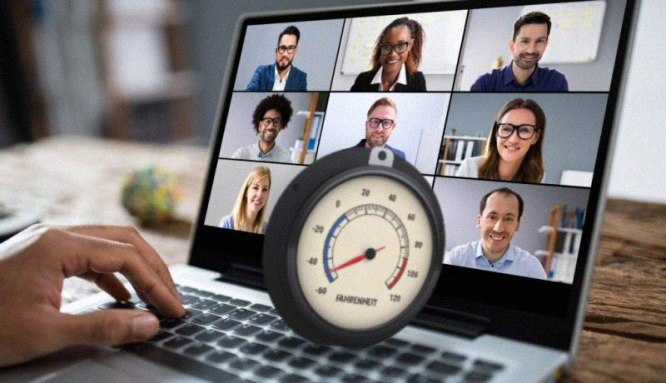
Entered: -50 °F
